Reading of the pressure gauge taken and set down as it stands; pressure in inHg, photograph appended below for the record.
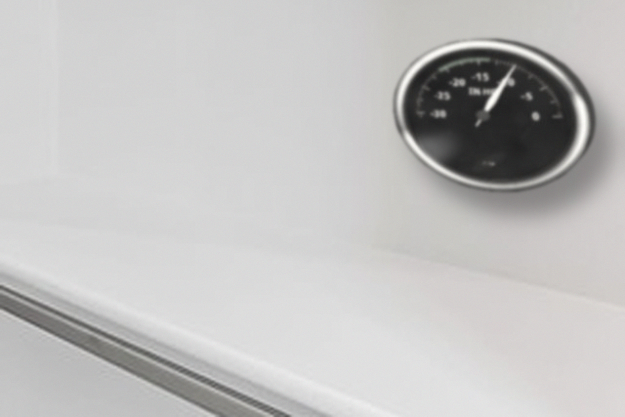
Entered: -10 inHg
